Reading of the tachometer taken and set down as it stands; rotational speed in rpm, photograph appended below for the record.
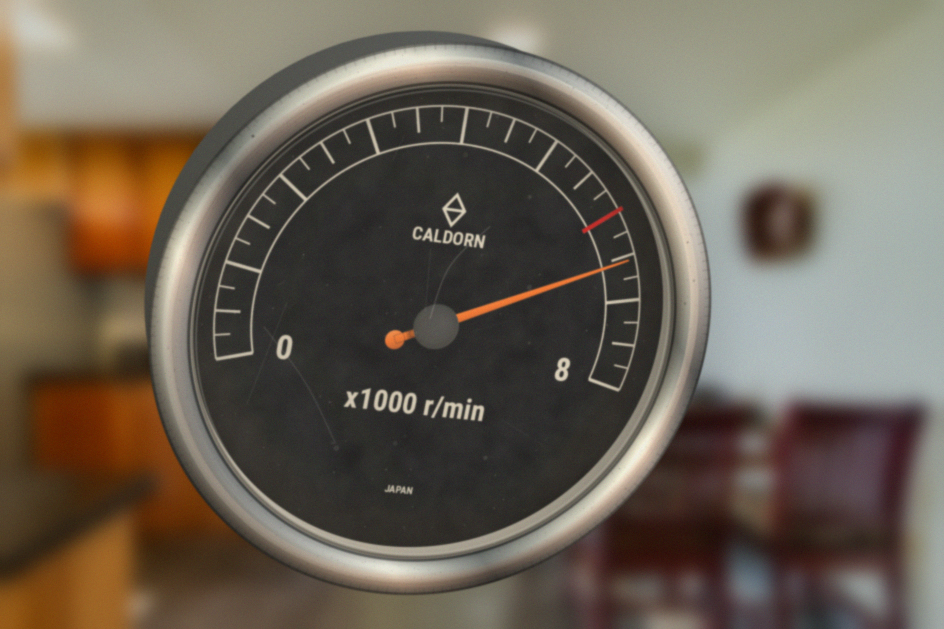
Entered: 6500 rpm
